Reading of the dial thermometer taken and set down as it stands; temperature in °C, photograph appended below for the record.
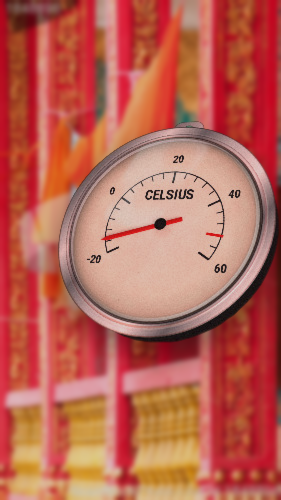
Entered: -16 °C
